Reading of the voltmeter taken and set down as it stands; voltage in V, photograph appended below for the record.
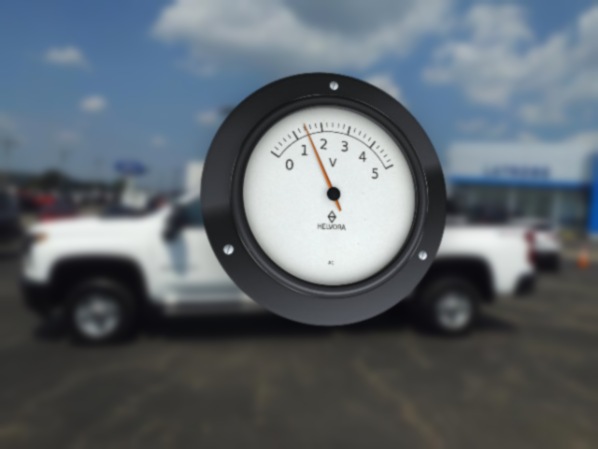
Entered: 1.4 V
